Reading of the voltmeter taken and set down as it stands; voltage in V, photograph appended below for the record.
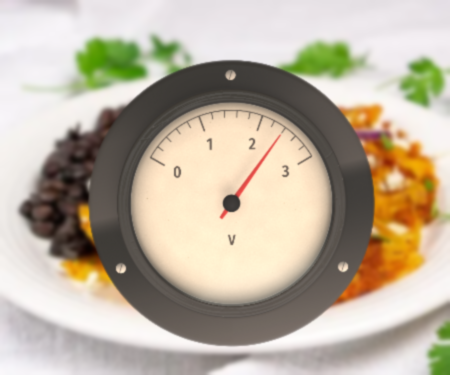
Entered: 2.4 V
